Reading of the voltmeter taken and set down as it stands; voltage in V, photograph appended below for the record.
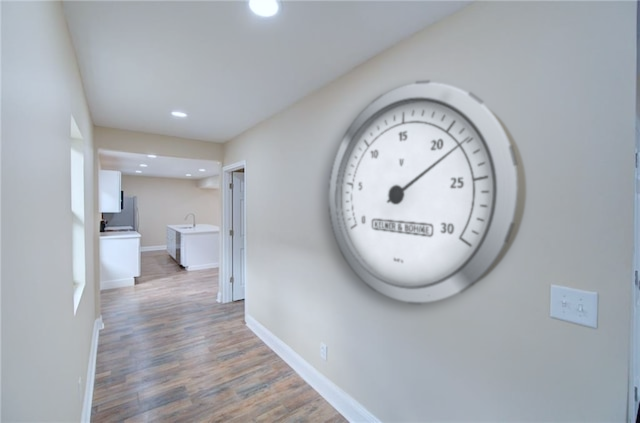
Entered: 22 V
